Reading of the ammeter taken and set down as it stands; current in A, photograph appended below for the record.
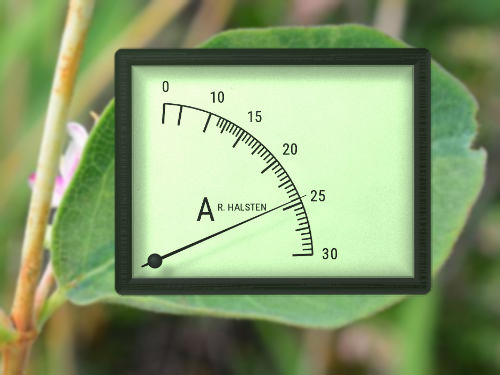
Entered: 24.5 A
